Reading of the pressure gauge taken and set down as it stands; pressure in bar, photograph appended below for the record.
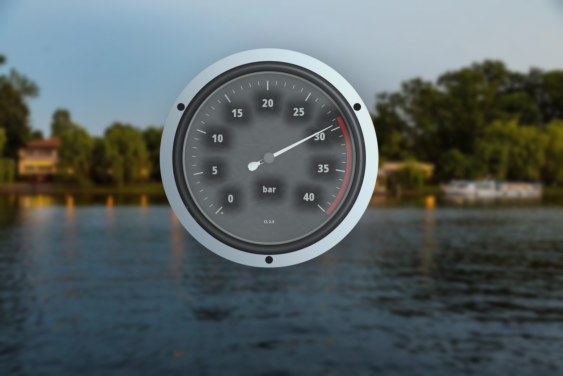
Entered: 29.5 bar
